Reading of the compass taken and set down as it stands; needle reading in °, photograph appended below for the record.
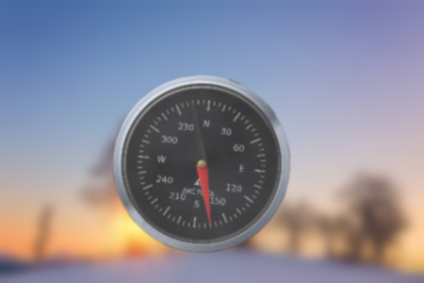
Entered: 165 °
